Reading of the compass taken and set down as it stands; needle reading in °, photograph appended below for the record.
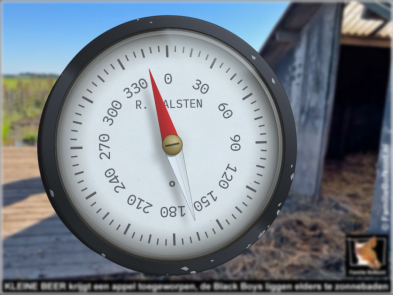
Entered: 345 °
